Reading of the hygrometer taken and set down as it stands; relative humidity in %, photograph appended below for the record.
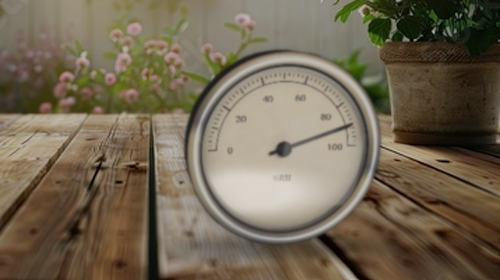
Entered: 90 %
